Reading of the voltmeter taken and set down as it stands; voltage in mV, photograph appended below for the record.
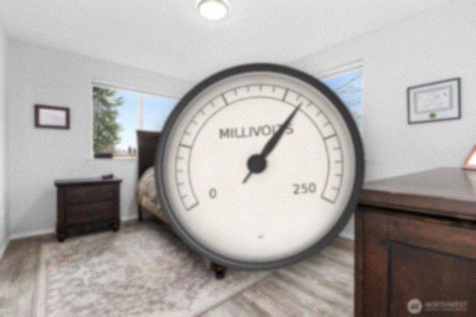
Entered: 165 mV
